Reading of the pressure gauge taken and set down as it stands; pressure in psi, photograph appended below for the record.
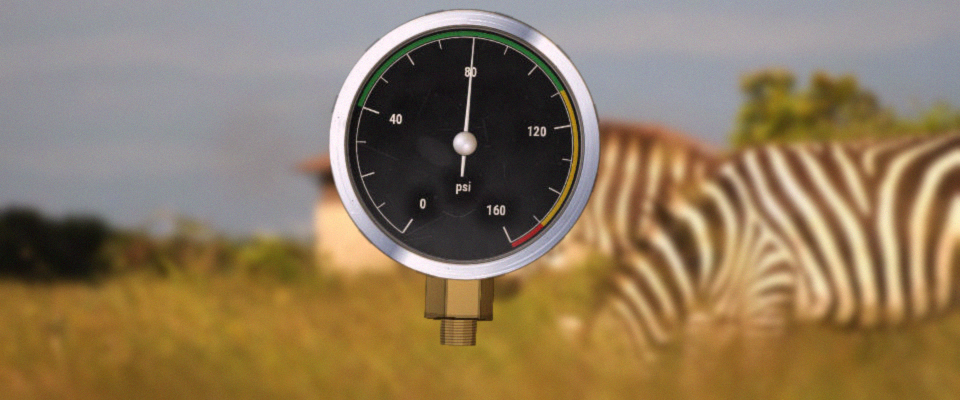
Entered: 80 psi
